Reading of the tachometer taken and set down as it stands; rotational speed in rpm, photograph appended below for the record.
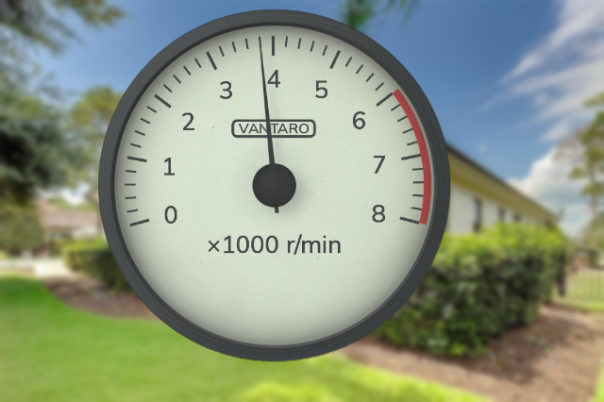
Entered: 3800 rpm
